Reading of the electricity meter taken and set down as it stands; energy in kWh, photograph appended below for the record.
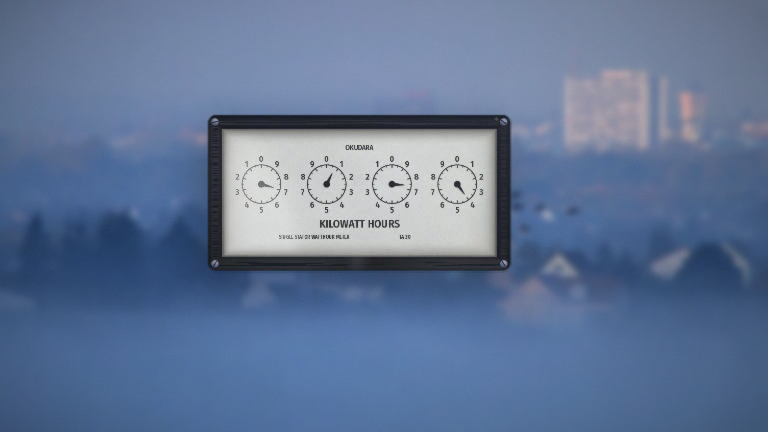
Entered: 7074 kWh
